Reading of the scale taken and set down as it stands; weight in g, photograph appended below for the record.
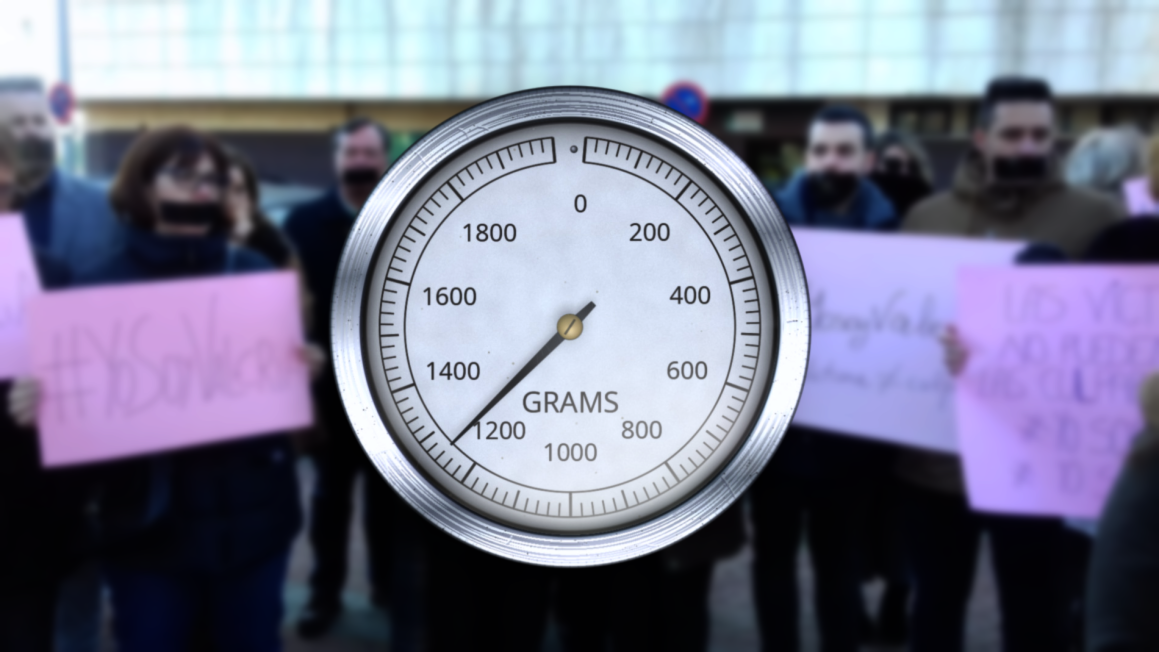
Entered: 1260 g
